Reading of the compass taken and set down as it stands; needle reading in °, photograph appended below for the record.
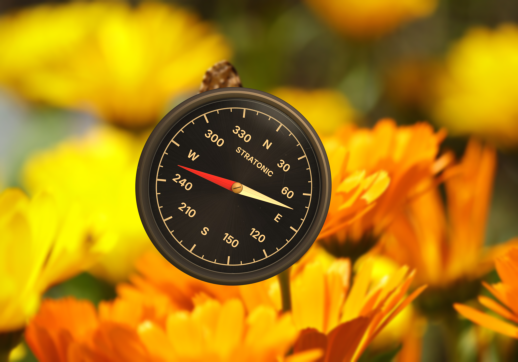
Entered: 255 °
